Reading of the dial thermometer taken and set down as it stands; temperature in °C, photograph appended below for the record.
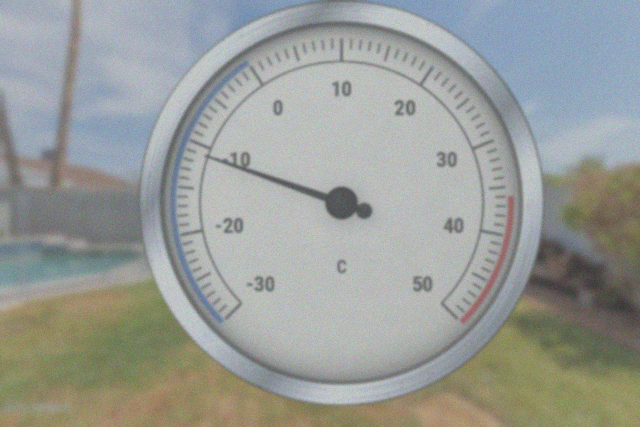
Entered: -11 °C
